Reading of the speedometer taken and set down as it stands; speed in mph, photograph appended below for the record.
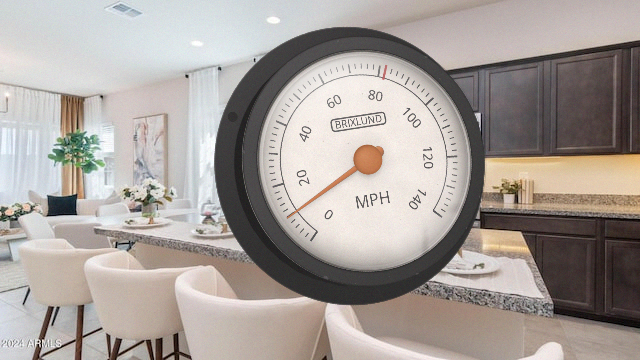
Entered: 10 mph
